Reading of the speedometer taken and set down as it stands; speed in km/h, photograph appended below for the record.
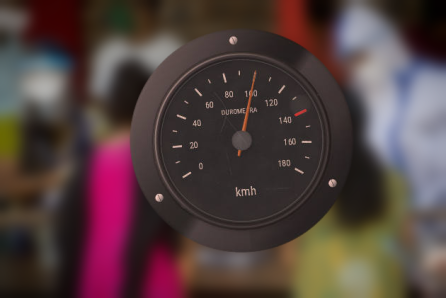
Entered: 100 km/h
